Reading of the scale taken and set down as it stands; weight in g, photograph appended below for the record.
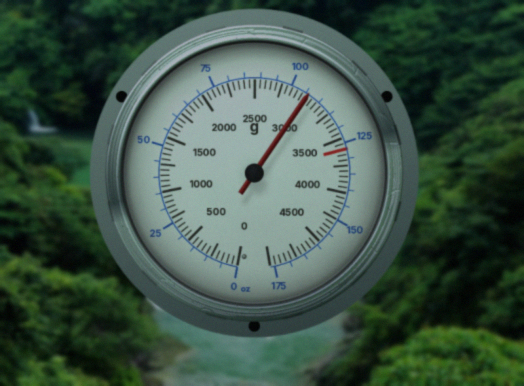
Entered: 3000 g
